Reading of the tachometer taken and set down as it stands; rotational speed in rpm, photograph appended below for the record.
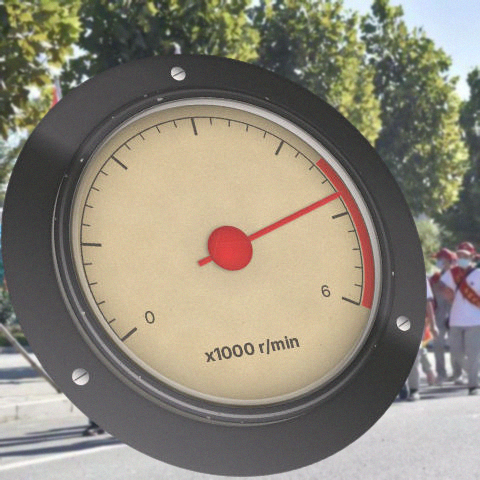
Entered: 4800 rpm
